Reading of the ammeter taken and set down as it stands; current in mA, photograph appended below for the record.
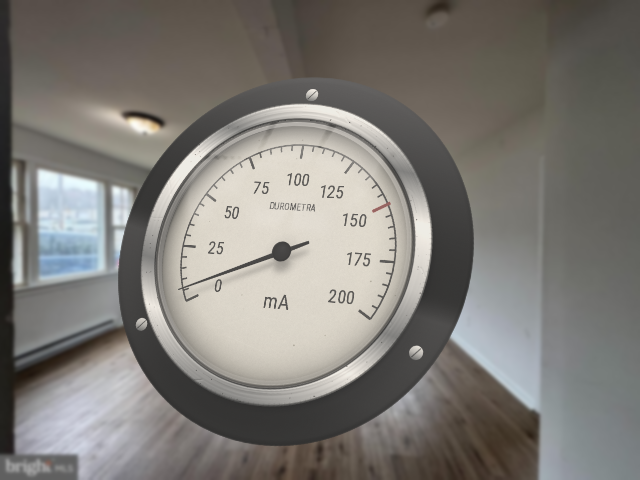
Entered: 5 mA
